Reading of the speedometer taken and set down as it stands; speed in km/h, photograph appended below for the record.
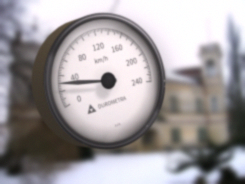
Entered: 30 km/h
